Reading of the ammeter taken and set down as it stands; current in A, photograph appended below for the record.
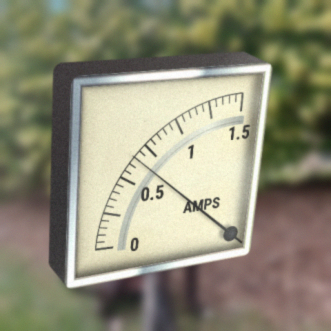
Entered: 0.65 A
